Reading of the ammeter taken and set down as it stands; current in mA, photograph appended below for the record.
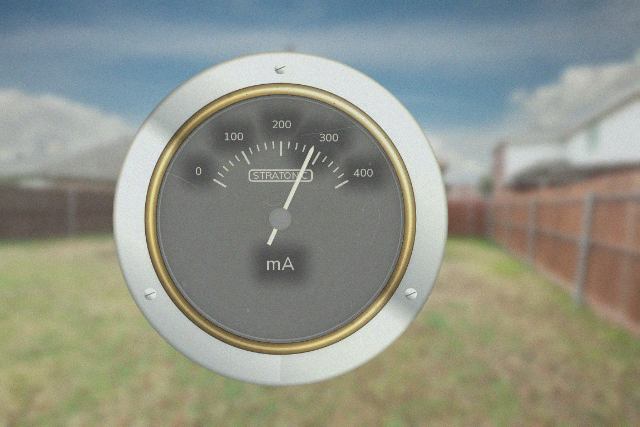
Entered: 280 mA
